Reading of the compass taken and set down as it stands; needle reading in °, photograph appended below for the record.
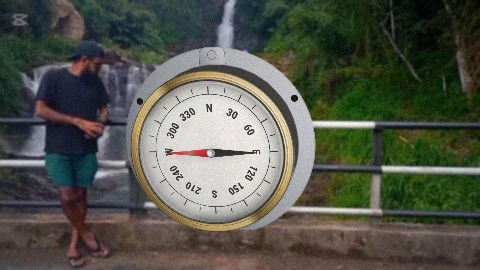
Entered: 270 °
